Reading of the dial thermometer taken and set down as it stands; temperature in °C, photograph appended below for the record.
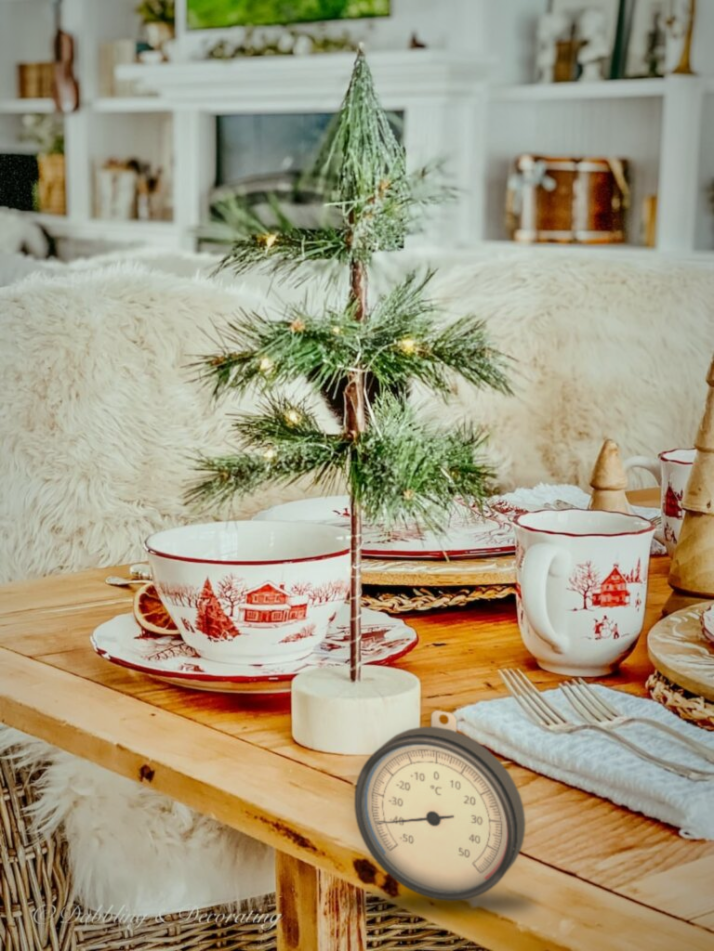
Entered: -40 °C
